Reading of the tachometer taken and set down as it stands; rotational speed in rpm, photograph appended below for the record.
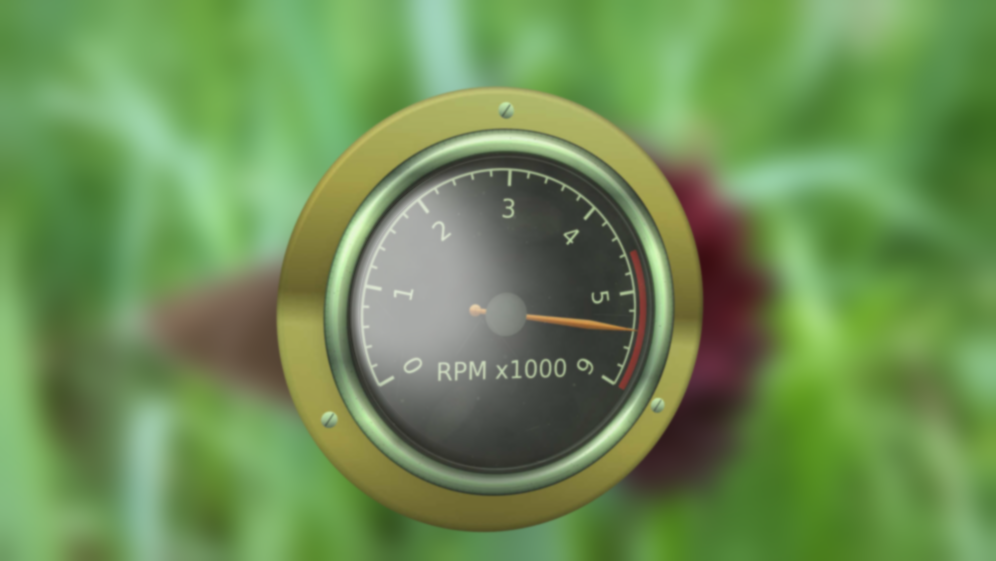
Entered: 5400 rpm
